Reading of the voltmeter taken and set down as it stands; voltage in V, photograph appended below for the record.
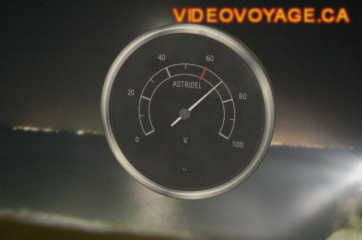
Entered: 70 V
